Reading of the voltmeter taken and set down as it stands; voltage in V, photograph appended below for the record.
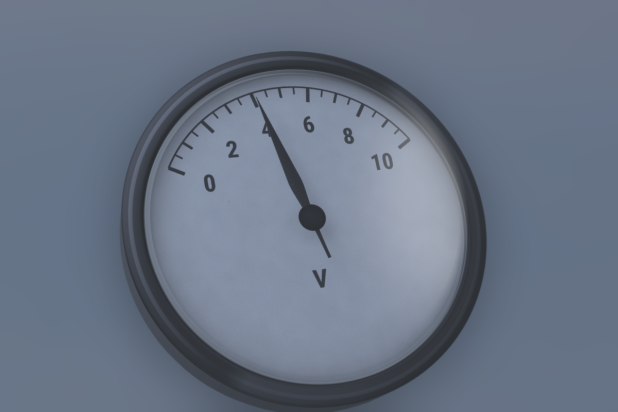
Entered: 4 V
